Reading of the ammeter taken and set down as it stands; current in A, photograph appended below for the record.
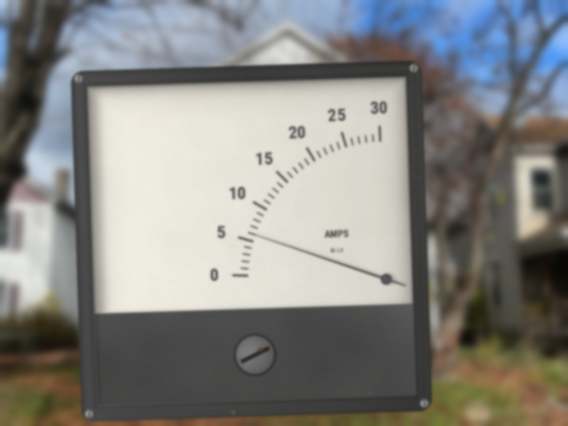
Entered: 6 A
